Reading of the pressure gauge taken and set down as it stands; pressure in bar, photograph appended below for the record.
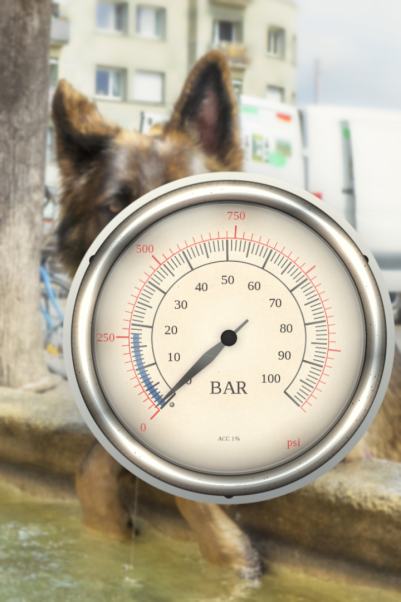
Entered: 1 bar
